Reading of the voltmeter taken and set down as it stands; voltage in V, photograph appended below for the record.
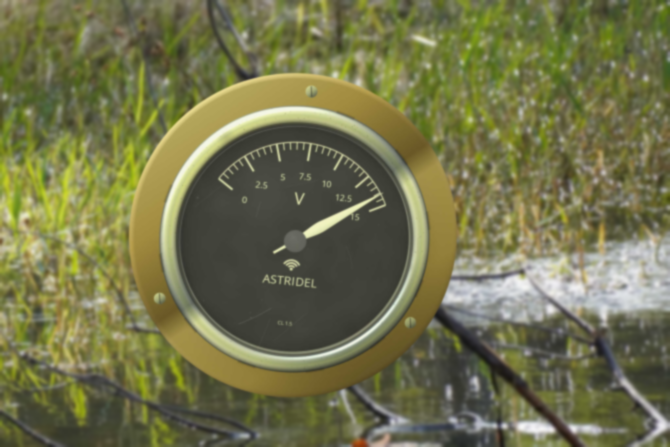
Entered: 14 V
